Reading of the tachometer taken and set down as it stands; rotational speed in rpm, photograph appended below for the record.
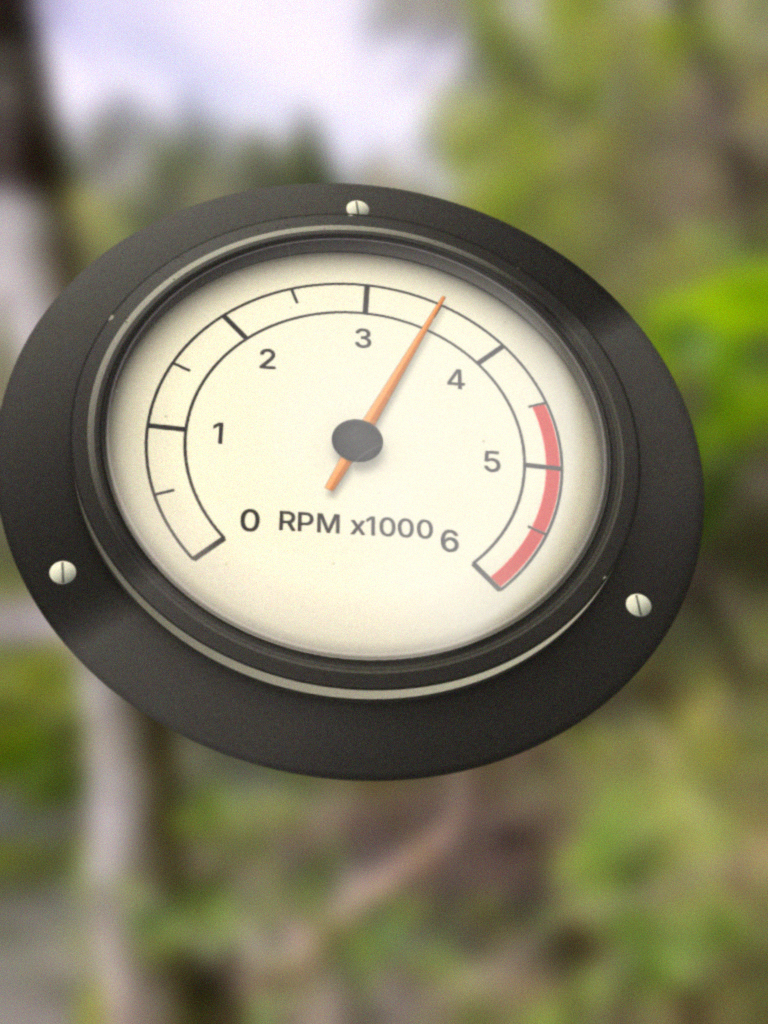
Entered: 3500 rpm
